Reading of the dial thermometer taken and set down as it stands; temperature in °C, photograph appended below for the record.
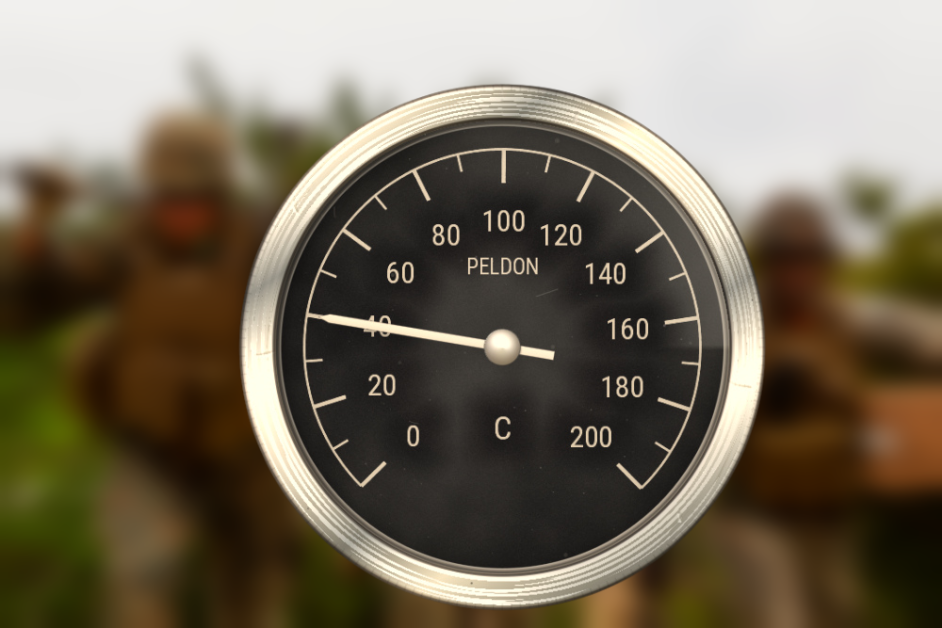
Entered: 40 °C
